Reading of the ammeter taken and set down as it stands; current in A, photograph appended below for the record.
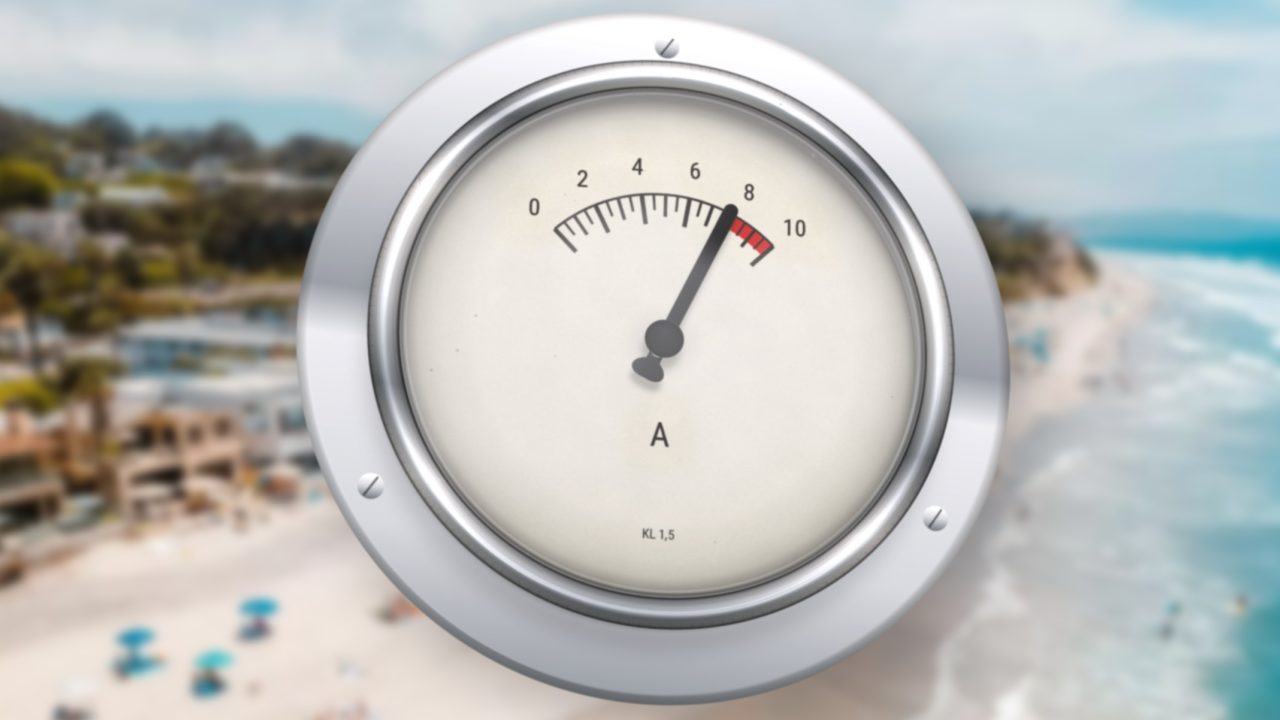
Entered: 7.75 A
